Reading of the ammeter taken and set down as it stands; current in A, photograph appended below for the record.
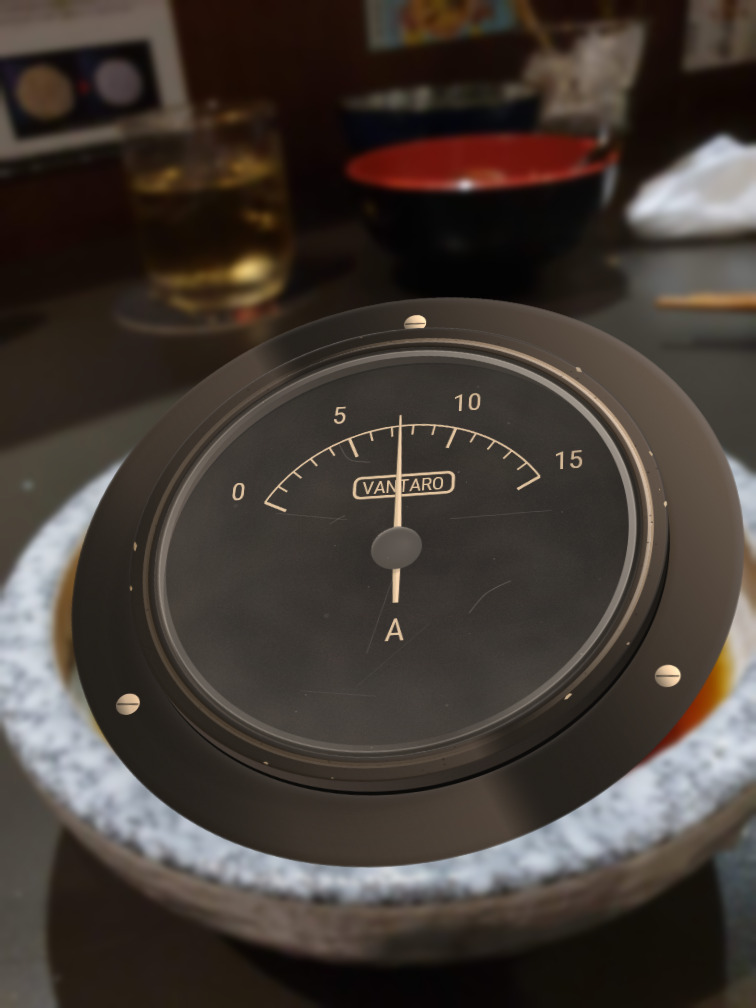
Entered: 7.5 A
